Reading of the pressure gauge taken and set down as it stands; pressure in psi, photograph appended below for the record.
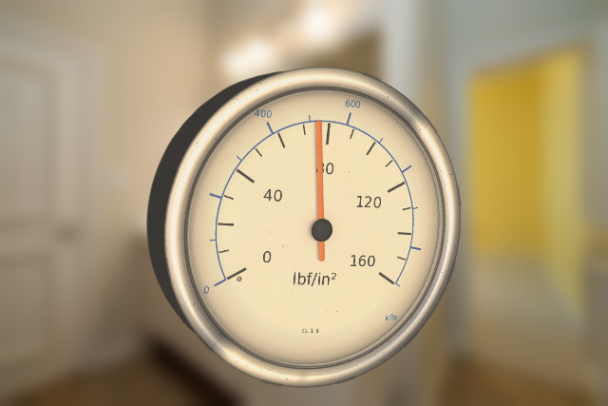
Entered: 75 psi
